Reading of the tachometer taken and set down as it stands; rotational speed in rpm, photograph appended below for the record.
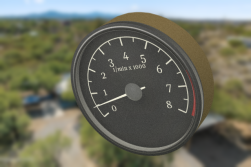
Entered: 500 rpm
